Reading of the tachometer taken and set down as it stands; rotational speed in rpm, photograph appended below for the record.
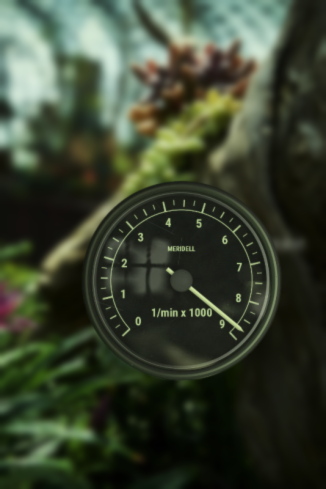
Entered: 8750 rpm
